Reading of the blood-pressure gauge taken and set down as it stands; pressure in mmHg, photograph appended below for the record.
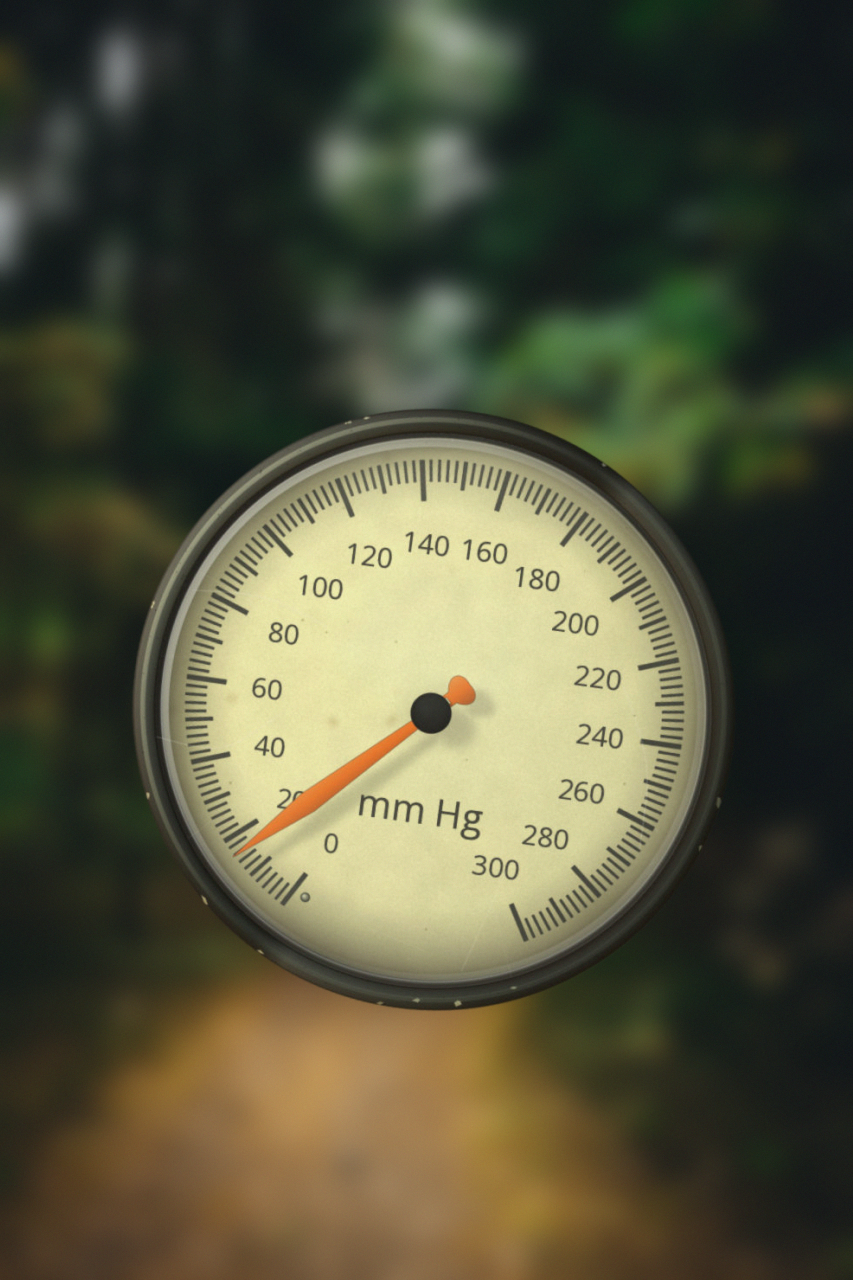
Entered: 16 mmHg
